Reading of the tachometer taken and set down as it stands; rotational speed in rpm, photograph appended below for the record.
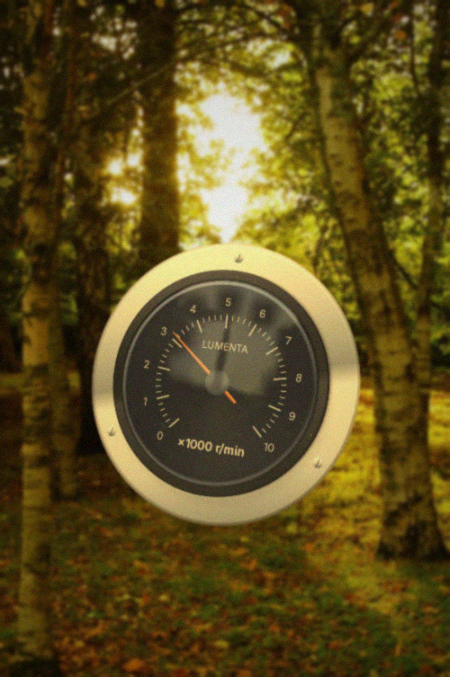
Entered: 3200 rpm
